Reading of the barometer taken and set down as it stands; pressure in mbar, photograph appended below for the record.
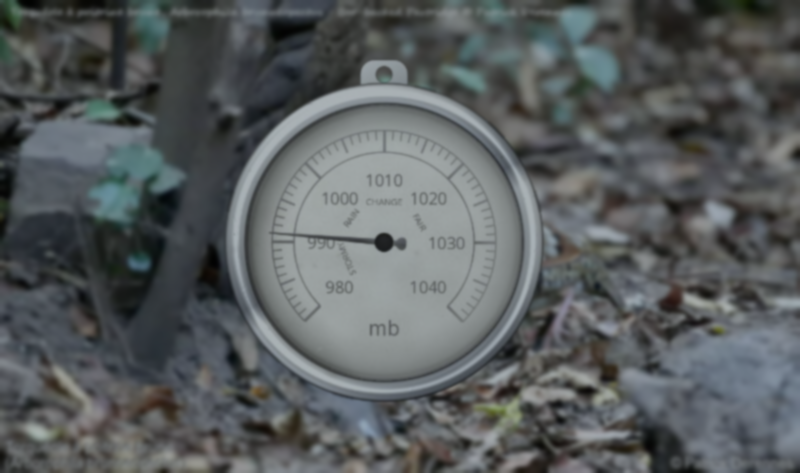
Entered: 991 mbar
